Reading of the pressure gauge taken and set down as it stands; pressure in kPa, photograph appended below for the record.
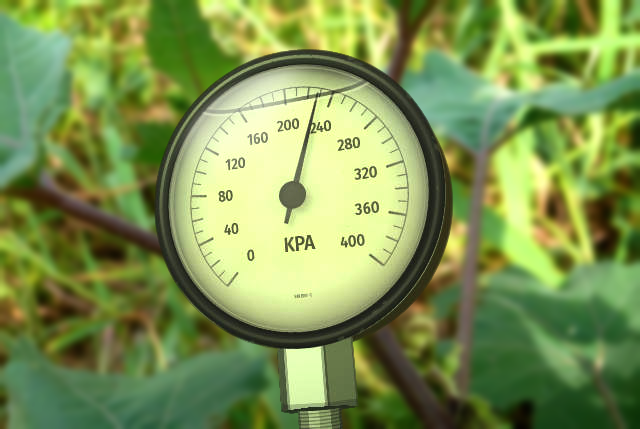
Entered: 230 kPa
